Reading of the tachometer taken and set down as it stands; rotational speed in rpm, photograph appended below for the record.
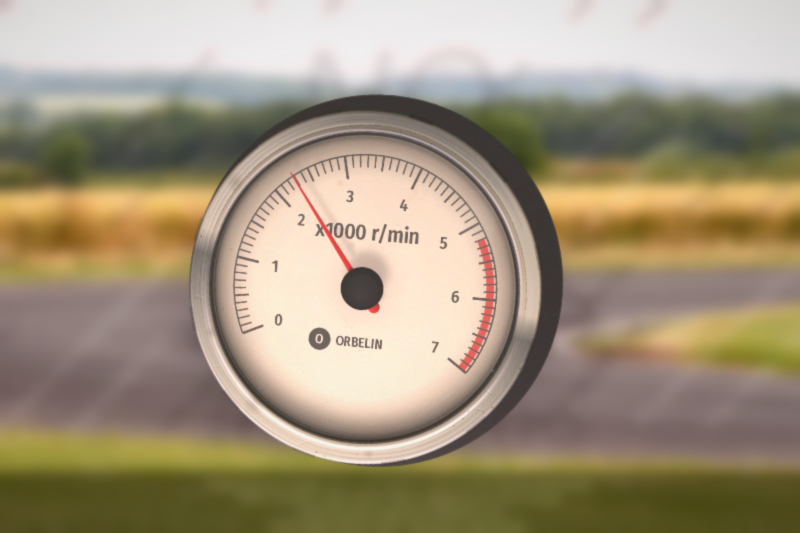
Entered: 2300 rpm
